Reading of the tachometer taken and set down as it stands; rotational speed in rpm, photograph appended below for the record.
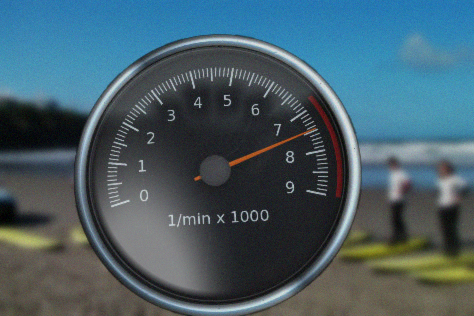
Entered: 7500 rpm
